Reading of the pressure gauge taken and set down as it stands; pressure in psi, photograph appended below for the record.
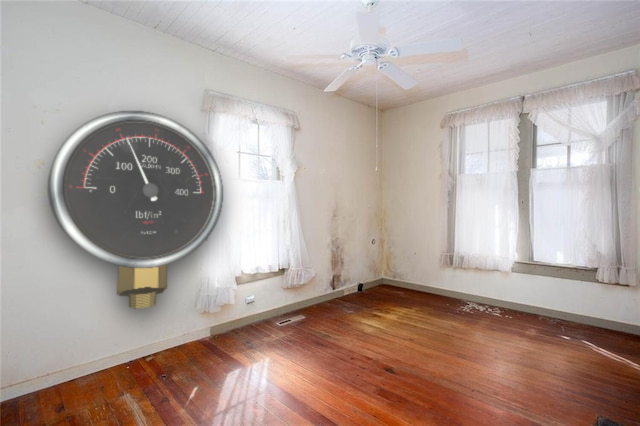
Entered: 150 psi
